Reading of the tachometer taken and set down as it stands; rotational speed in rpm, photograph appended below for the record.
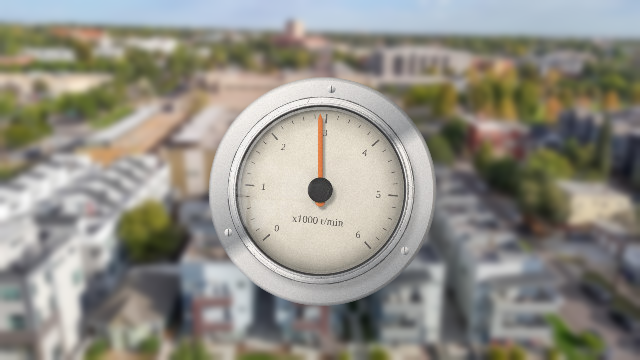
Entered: 2900 rpm
